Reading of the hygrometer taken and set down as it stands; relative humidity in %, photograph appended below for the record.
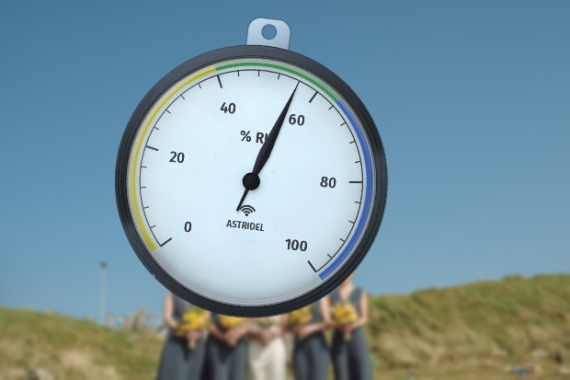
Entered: 56 %
